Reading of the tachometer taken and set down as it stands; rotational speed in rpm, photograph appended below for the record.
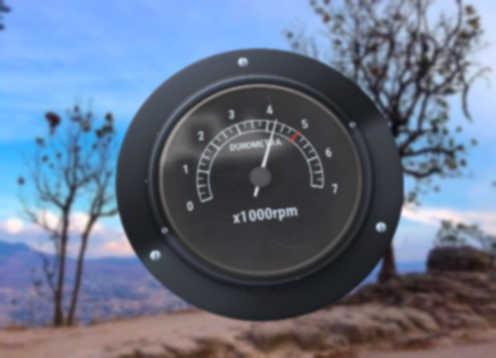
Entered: 4250 rpm
